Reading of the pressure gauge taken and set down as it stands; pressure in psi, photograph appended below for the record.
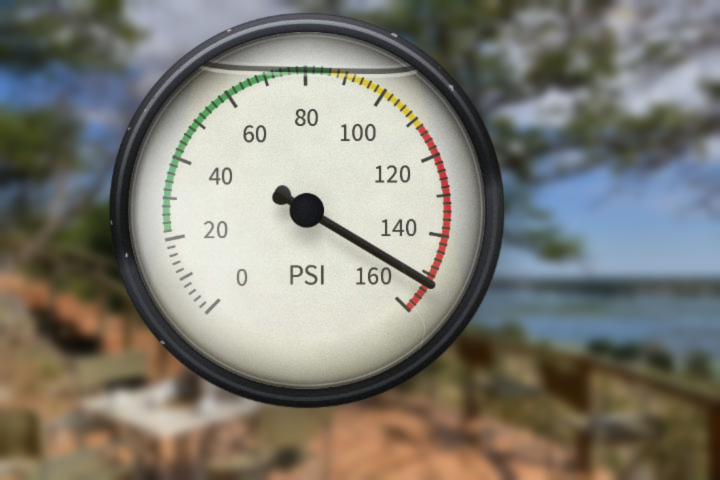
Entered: 152 psi
